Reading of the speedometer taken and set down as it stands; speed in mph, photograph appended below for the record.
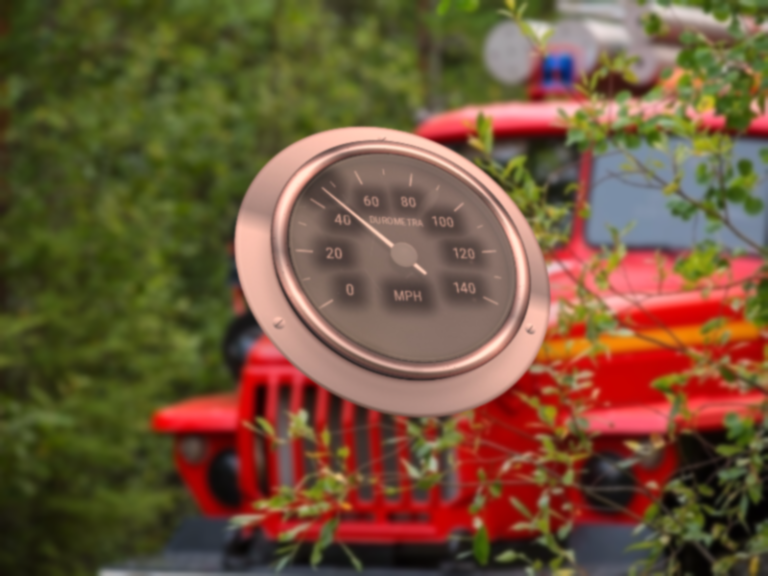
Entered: 45 mph
